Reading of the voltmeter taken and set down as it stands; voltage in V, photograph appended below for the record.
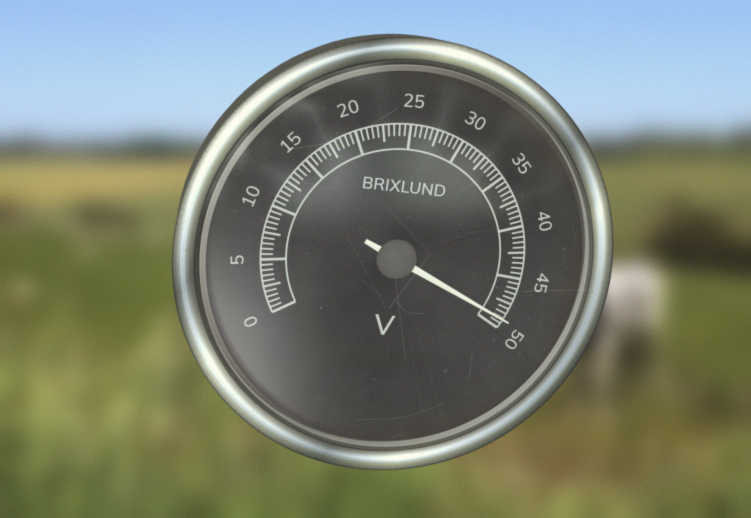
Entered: 49 V
